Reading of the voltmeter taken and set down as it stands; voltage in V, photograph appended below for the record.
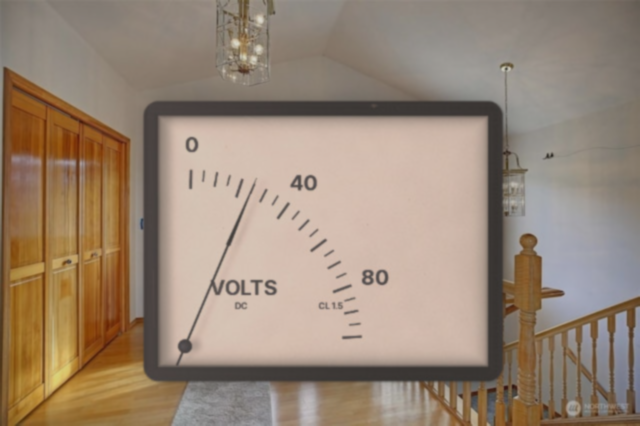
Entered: 25 V
